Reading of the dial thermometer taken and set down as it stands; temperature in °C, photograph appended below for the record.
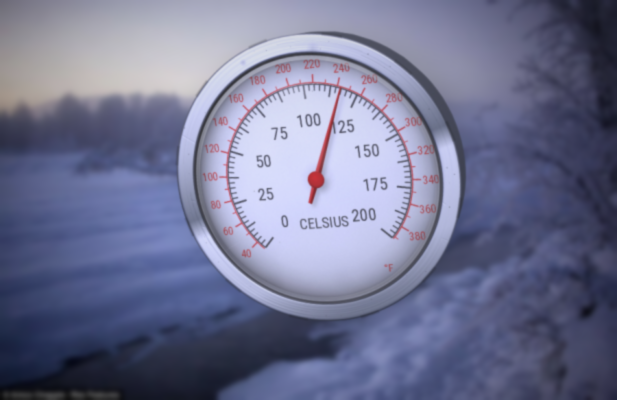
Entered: 117.5 °C
